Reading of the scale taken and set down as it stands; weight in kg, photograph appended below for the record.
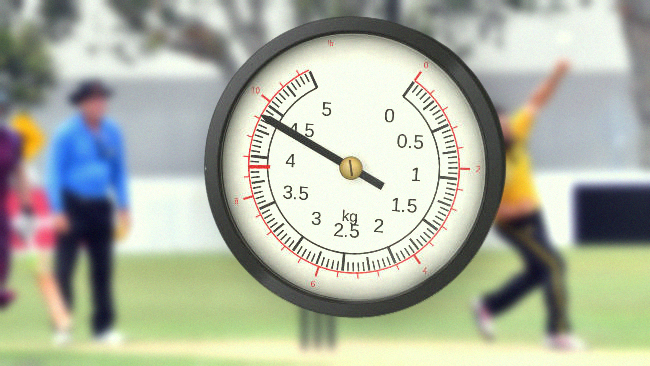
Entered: 4.4 kg
